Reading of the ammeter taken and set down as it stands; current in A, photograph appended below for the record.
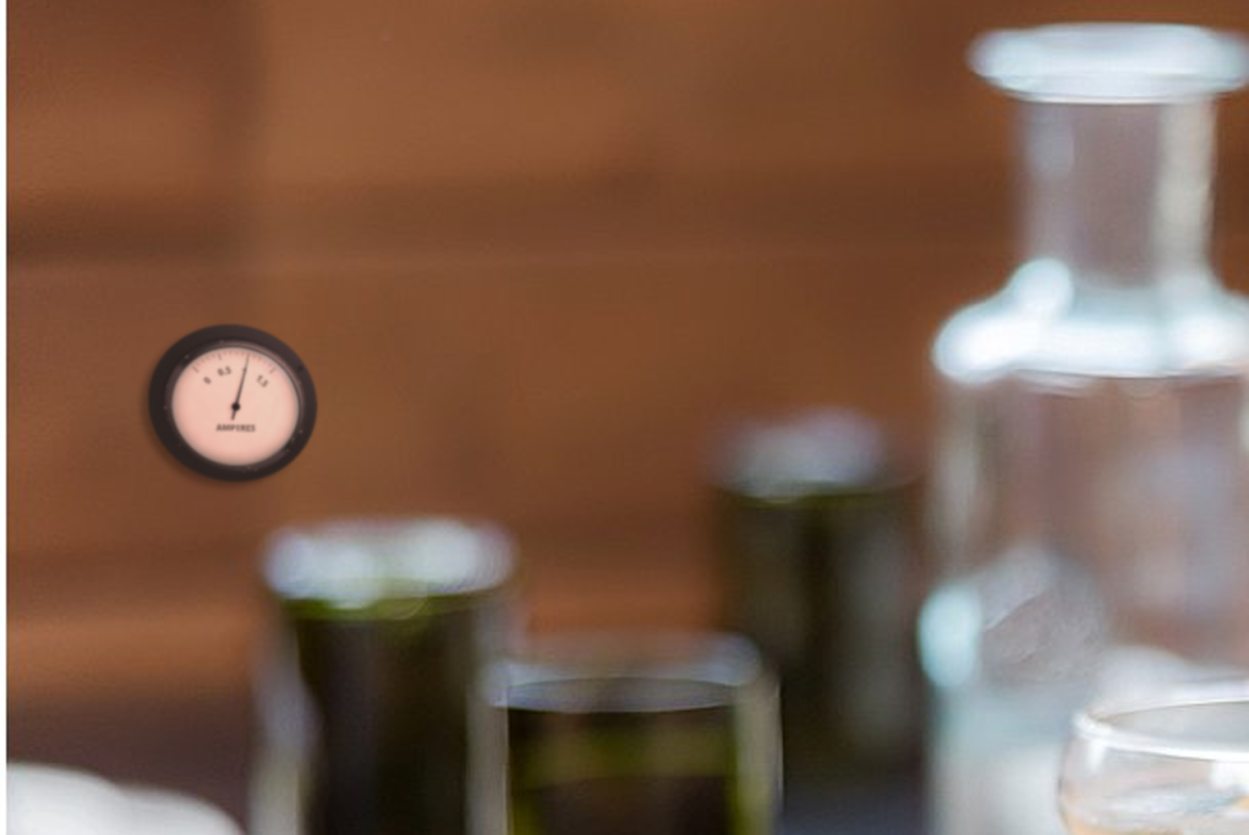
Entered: 1 A
